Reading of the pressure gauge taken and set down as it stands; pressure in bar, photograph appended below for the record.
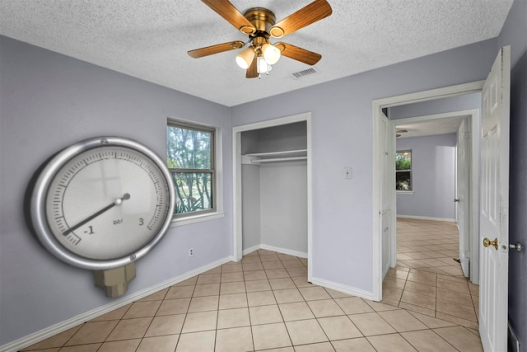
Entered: -0.75 bar
